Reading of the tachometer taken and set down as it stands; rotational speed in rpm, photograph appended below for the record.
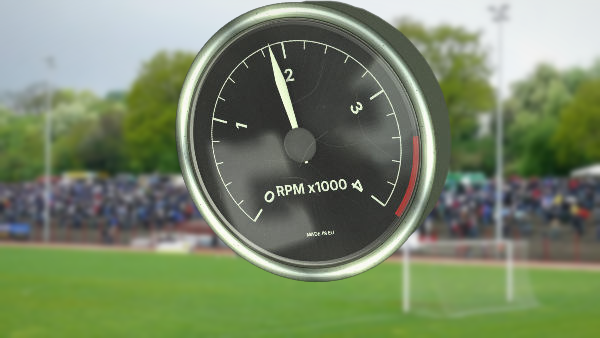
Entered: 1900 rpm
